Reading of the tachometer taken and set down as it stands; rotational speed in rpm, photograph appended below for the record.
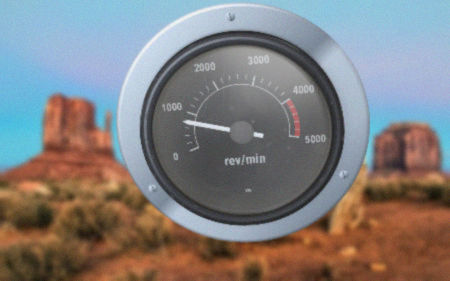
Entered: 800 rpm
